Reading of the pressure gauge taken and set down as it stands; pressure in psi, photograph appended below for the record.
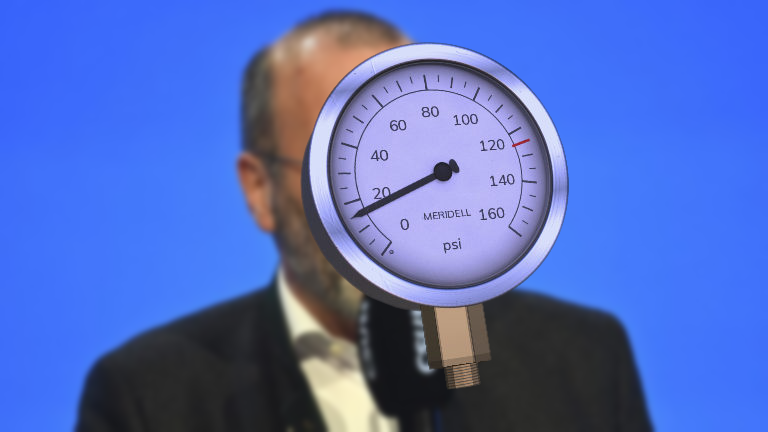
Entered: 15 psi
